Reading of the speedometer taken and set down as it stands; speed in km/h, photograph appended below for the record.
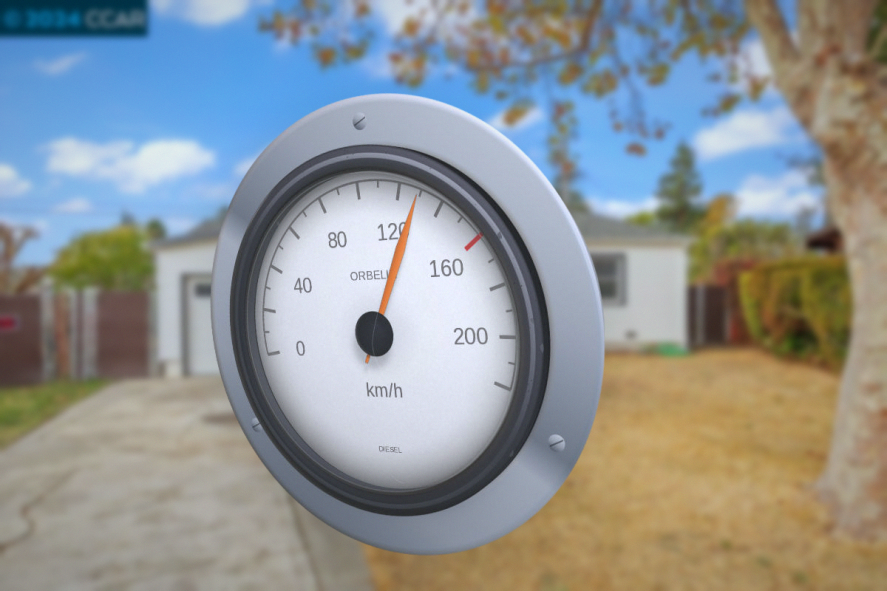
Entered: 130 km/h
